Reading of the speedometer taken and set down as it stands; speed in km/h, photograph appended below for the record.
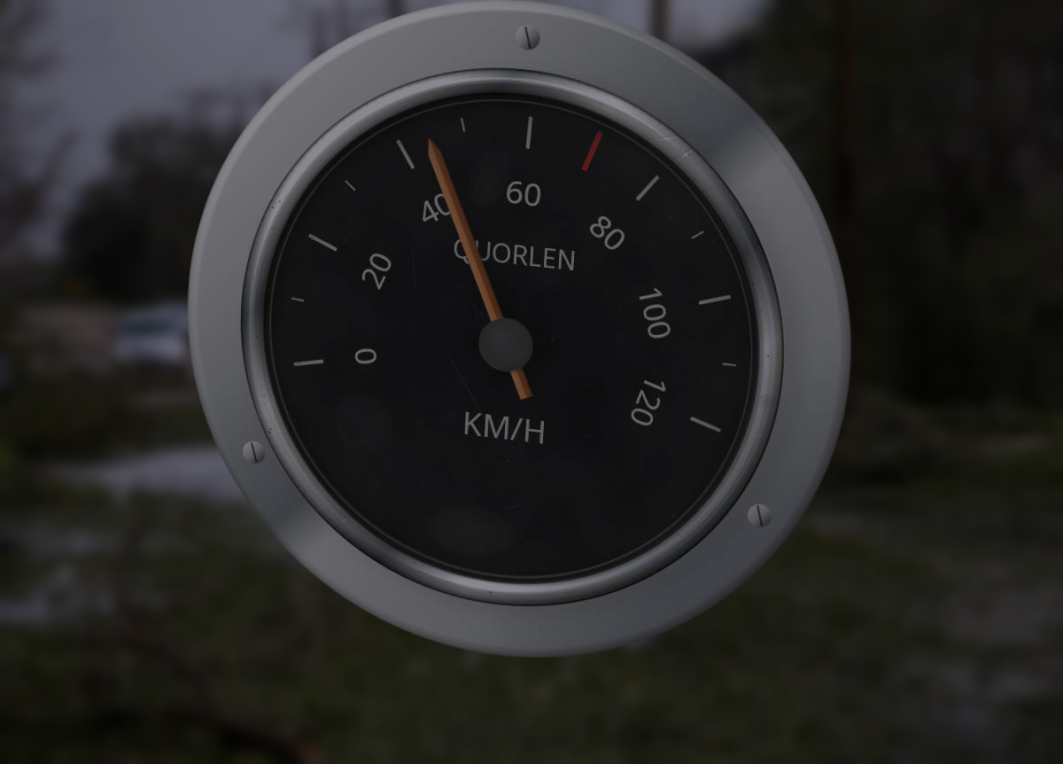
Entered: 45 km/h
